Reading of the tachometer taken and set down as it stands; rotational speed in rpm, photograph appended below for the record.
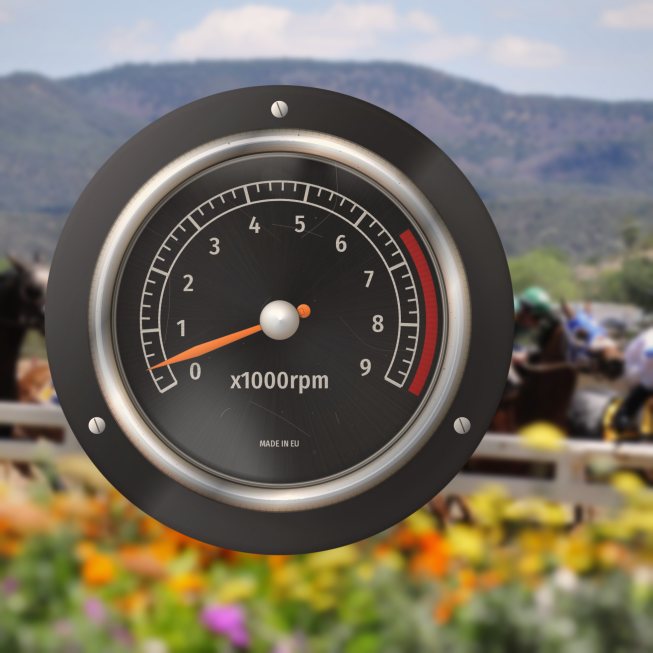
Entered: 400 rpm
